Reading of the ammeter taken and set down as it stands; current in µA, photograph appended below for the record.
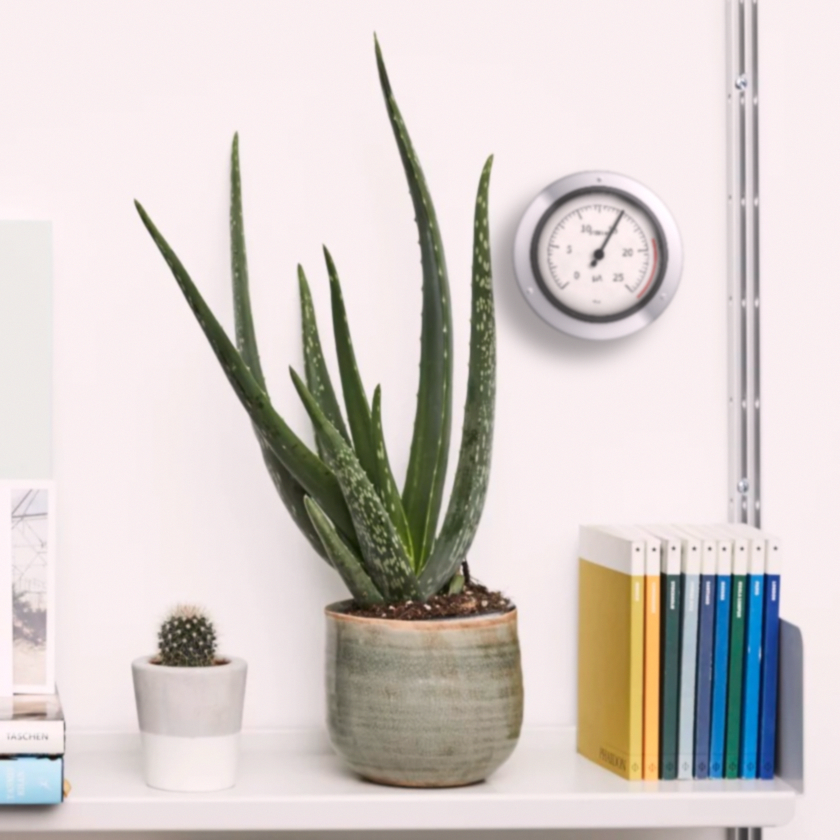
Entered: 15 µA
